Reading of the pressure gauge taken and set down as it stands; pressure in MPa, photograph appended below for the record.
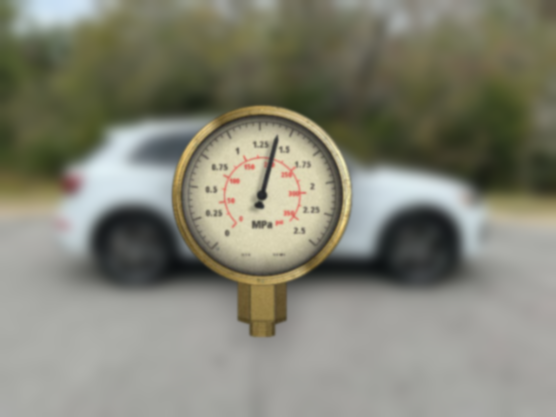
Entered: 1.4 MPa
